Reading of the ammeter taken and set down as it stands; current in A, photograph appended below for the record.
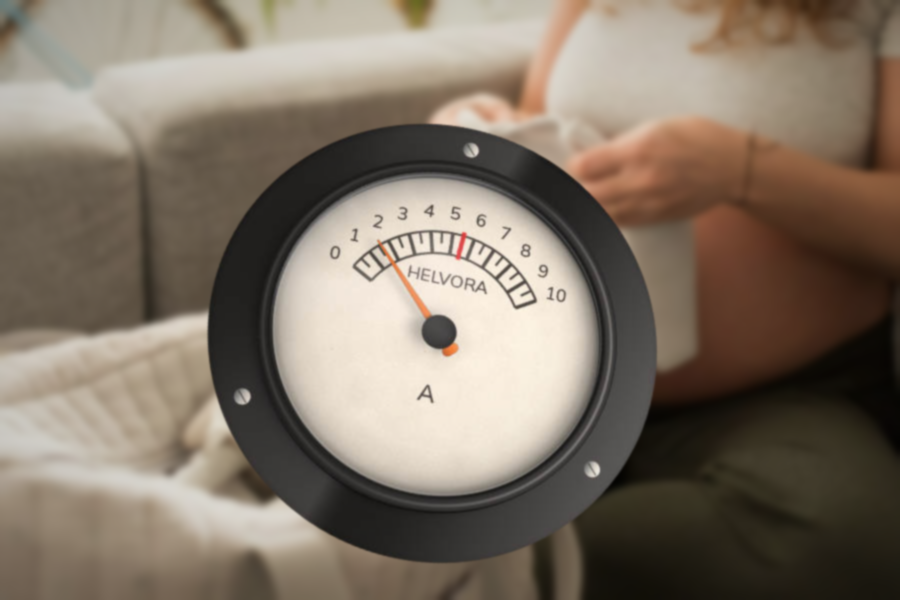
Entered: 1.5 A
